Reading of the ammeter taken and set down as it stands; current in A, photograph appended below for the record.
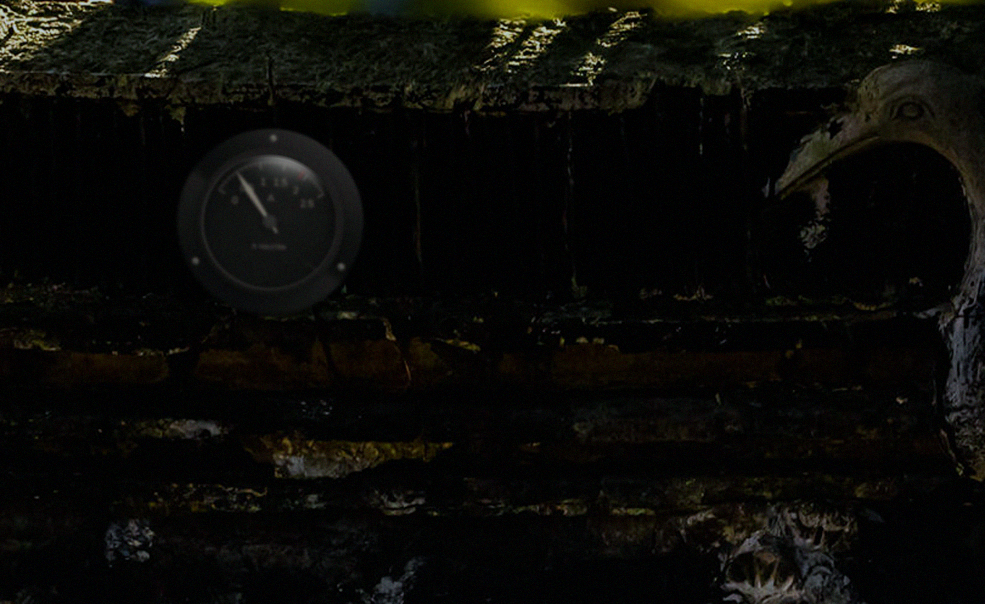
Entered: 0.5 A
